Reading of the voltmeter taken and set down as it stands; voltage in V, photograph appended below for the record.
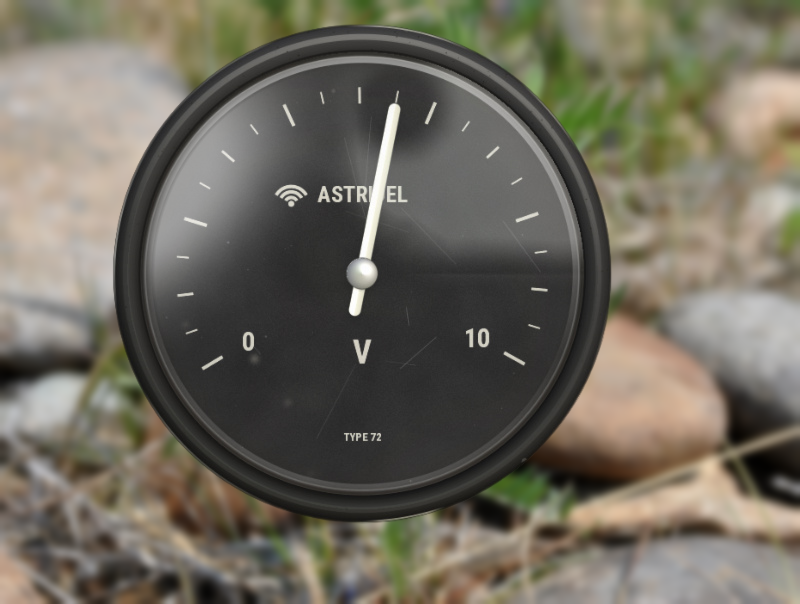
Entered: 5.5 V
